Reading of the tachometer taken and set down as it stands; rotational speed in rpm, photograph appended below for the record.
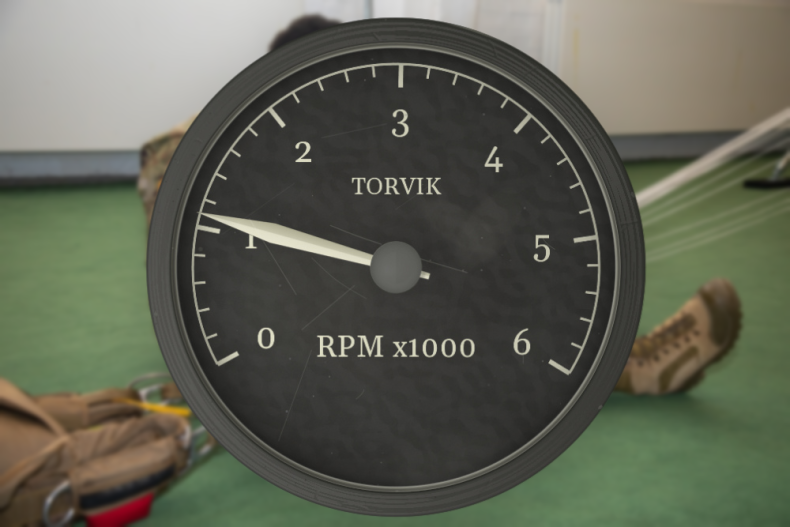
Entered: 1100 rpm
